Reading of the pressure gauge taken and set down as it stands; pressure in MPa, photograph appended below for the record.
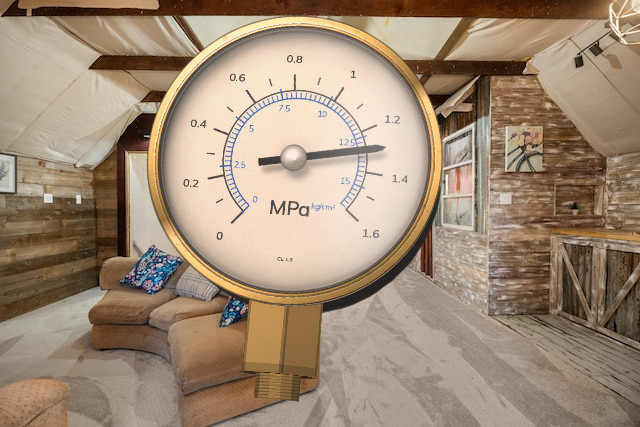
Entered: 1.3 MPa
